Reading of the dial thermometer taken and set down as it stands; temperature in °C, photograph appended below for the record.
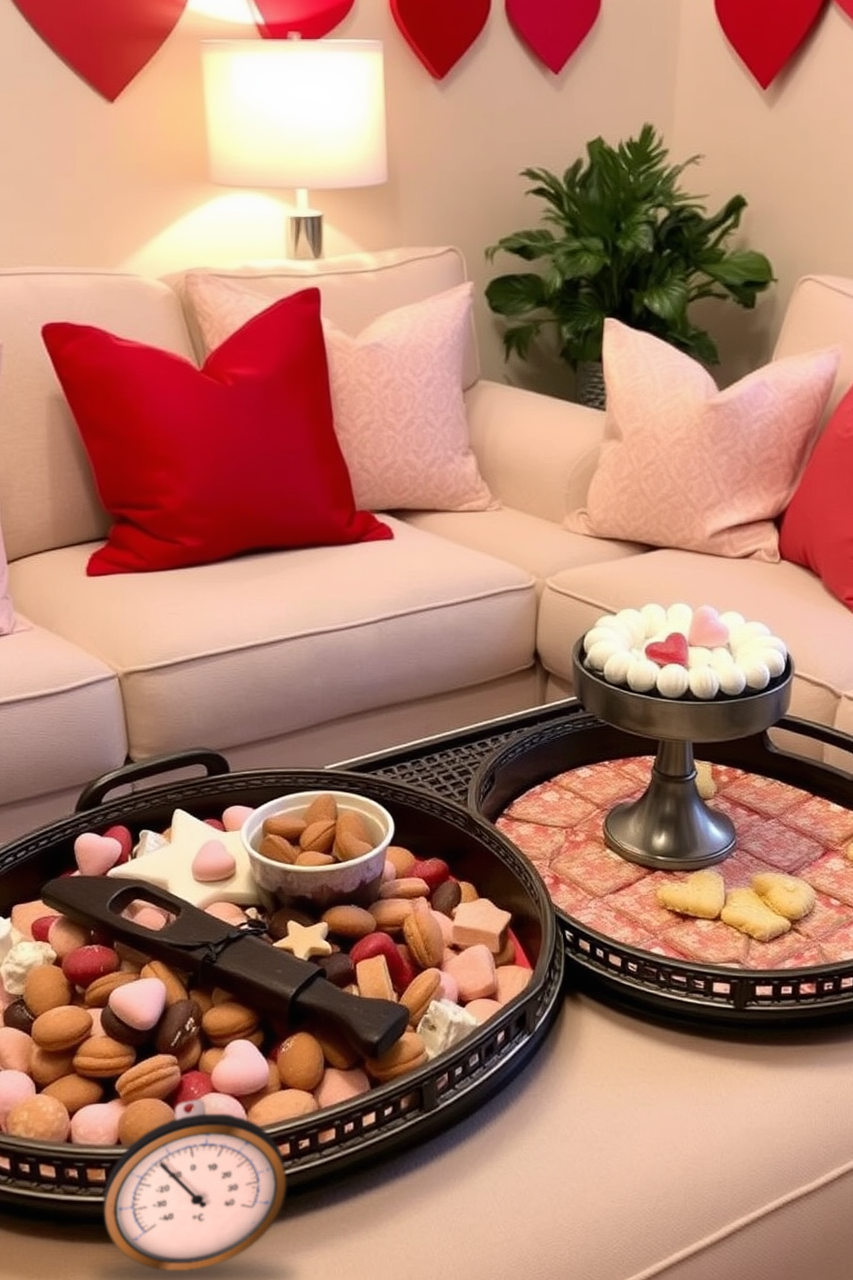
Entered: -10 °C
